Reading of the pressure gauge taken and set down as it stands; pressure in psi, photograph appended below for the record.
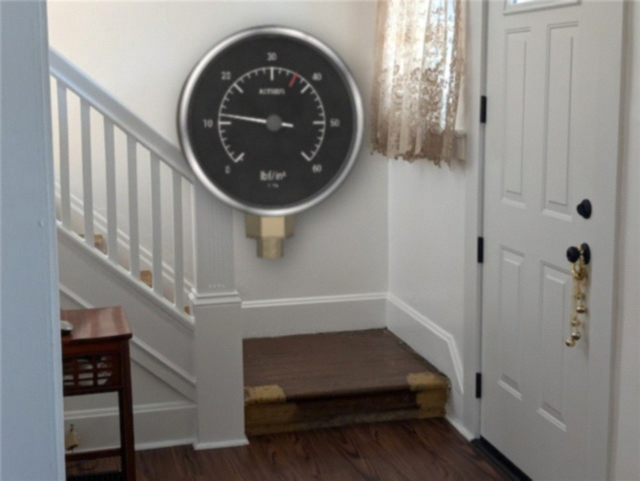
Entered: 12 psi
